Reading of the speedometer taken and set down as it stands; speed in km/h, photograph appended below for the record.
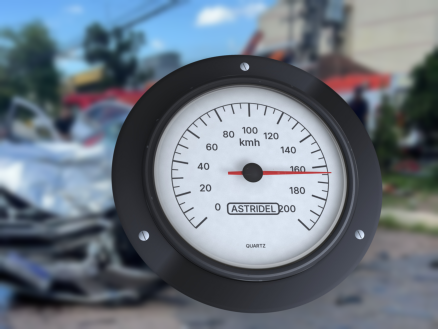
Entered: 165 km/h
